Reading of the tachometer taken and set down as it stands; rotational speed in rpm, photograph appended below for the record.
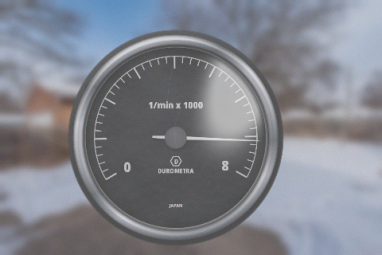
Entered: 7100 rpm
